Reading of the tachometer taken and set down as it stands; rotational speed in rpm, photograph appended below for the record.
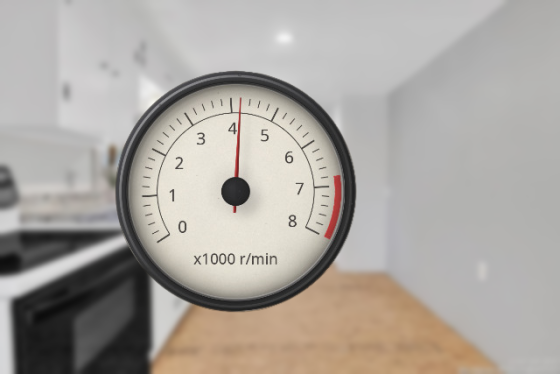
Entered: 4200 rpm
